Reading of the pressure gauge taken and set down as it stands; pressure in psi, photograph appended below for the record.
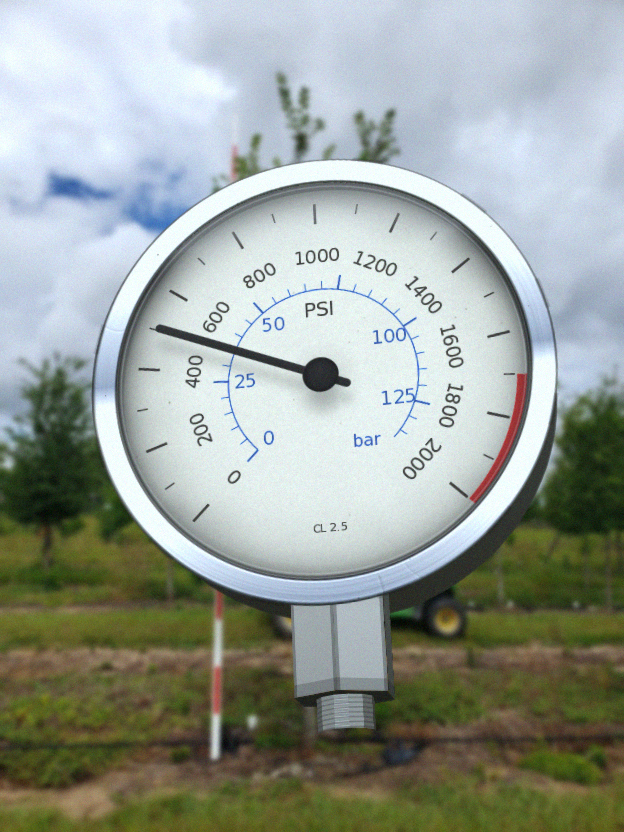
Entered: 500 psi
